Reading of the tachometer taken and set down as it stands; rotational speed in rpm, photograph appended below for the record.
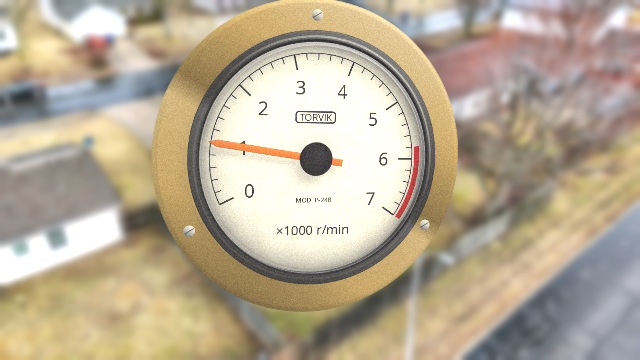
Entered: 1000 rpm
